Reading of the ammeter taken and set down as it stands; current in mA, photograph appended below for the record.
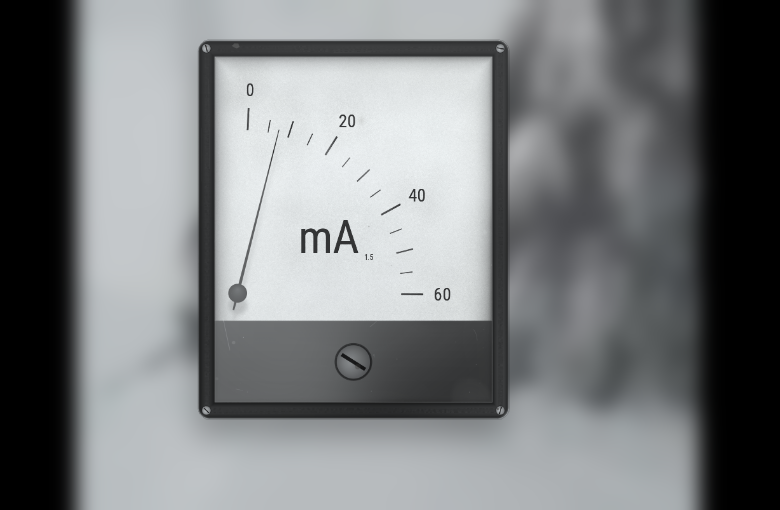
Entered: 7.5 mA
